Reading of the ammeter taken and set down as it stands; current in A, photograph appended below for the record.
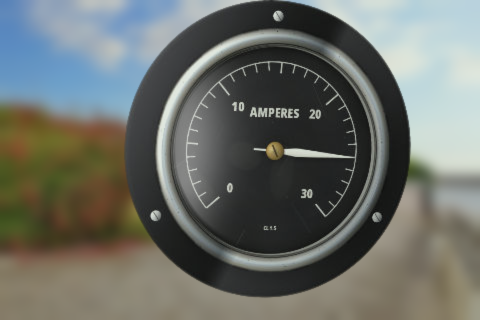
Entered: 25 A
